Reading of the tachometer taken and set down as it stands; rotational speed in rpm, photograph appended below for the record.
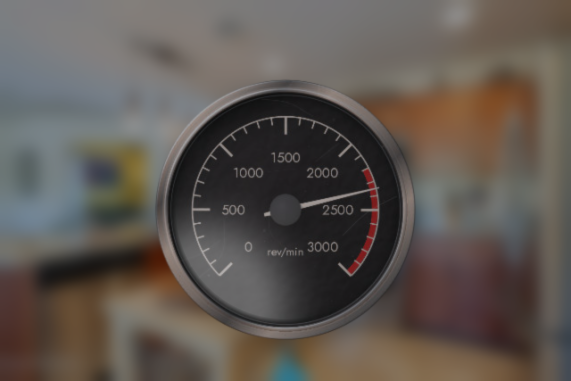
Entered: 2350 rpm
